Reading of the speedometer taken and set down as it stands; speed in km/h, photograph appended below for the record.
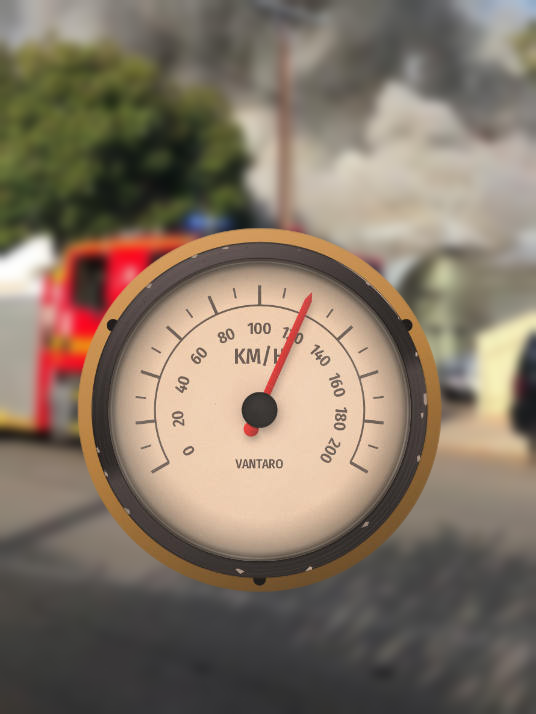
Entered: 120 km/h
